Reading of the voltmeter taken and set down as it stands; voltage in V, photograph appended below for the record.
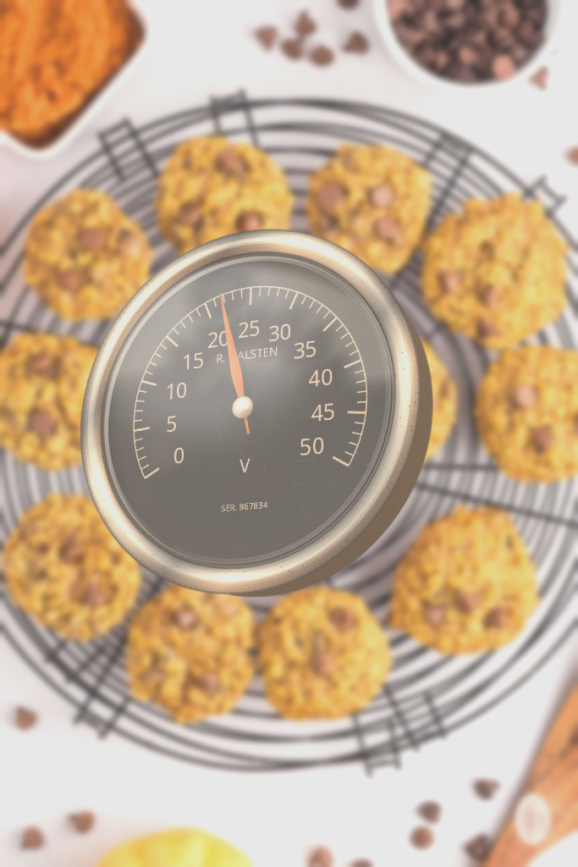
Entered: 22 V
